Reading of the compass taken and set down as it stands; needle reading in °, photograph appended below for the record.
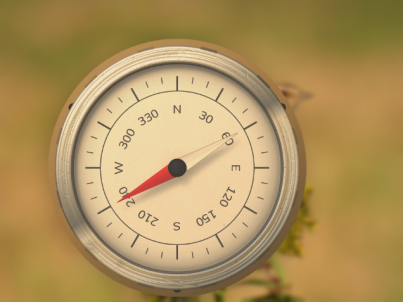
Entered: 240 °
